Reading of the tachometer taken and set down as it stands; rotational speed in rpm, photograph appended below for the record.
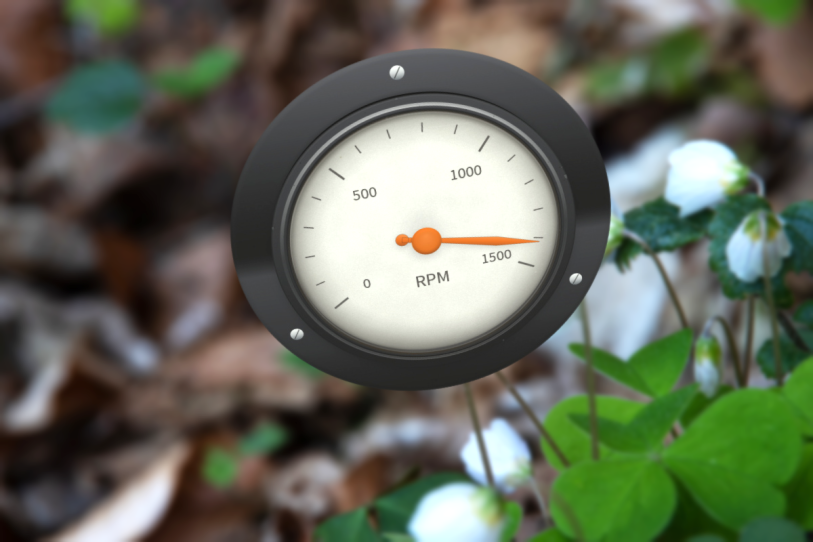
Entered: 1400 rpm
